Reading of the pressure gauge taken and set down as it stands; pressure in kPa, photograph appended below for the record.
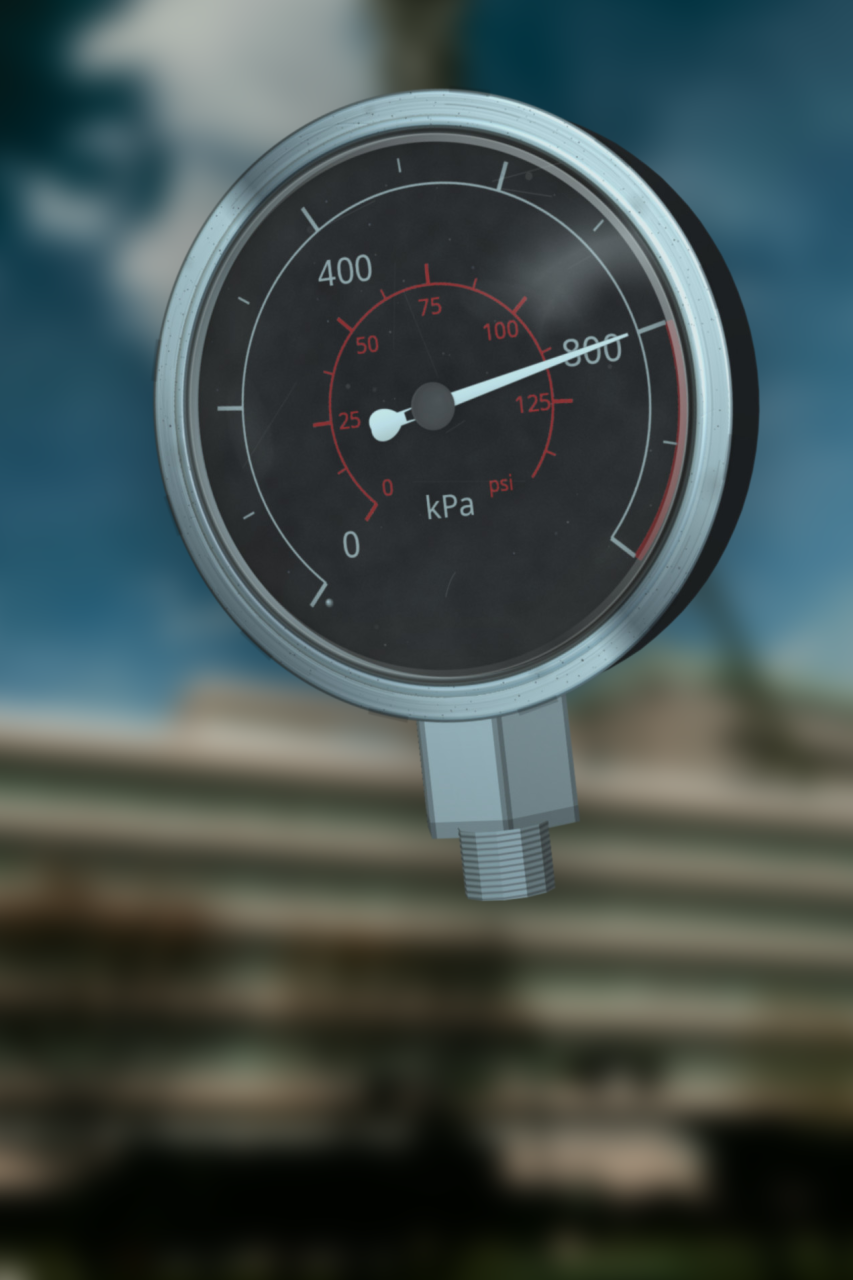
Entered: 800 kPa
